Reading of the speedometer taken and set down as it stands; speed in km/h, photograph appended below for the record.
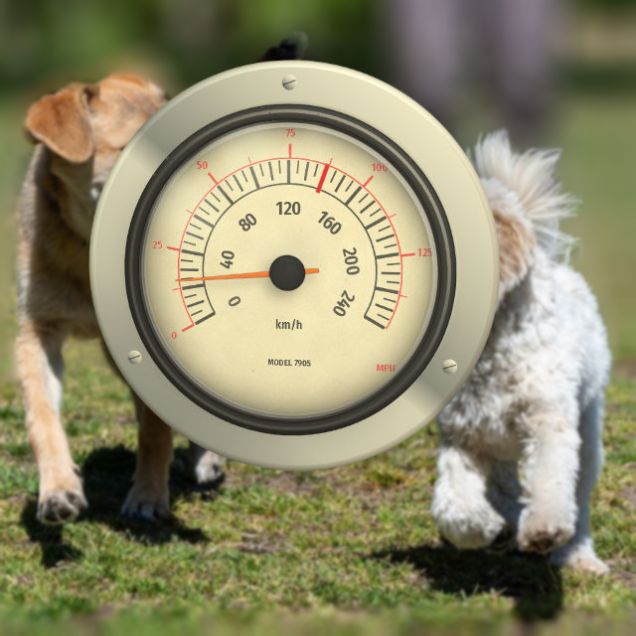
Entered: 25 km/h
